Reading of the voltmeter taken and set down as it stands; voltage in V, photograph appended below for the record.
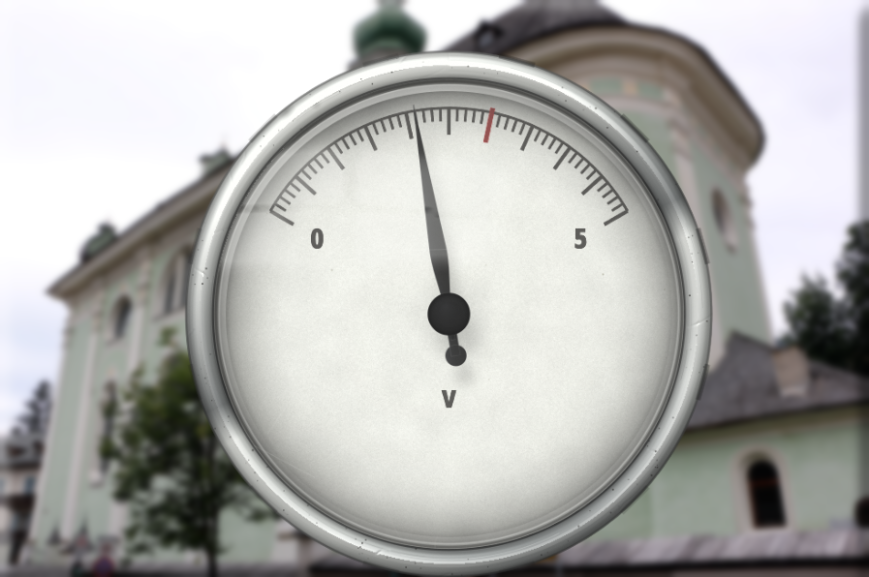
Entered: 2.1 V
